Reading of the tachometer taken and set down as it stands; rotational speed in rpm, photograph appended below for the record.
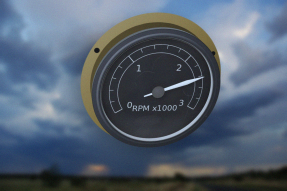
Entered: 2400 rpm
